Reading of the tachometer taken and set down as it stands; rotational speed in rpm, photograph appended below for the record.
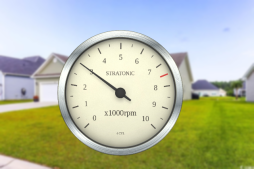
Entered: 3000 rpm
